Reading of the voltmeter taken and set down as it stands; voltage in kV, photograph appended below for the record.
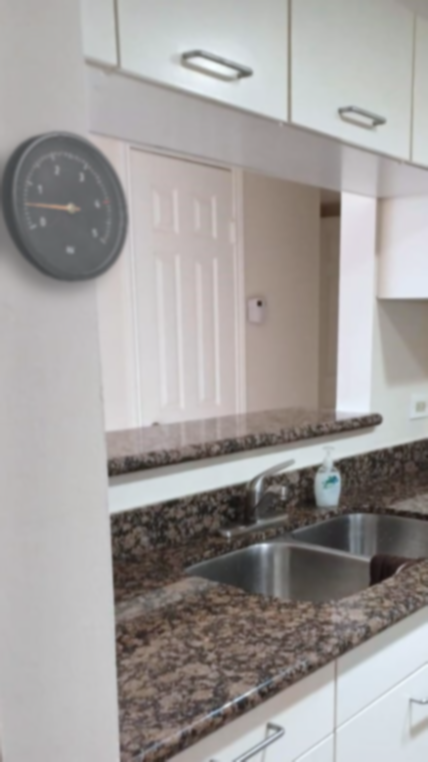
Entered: 0.5 kV
